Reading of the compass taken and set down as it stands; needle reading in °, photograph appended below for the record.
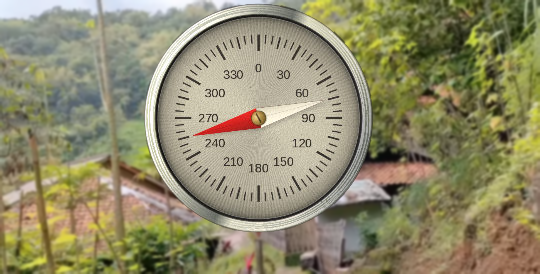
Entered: 255 °
